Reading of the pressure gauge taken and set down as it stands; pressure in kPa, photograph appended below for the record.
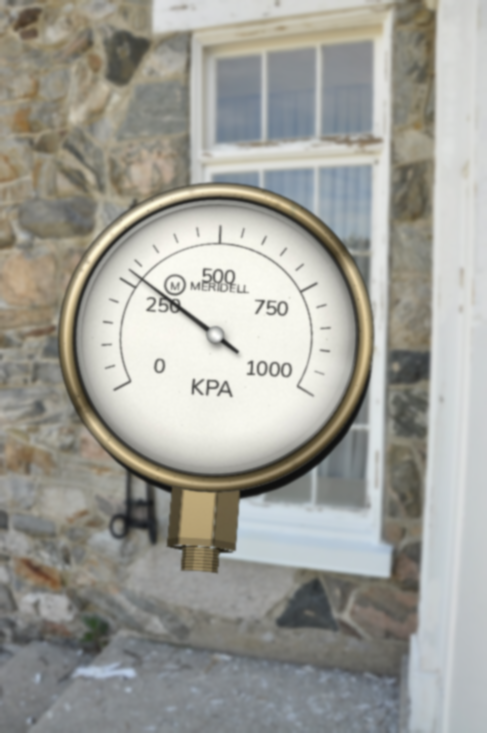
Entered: 275 kPa
